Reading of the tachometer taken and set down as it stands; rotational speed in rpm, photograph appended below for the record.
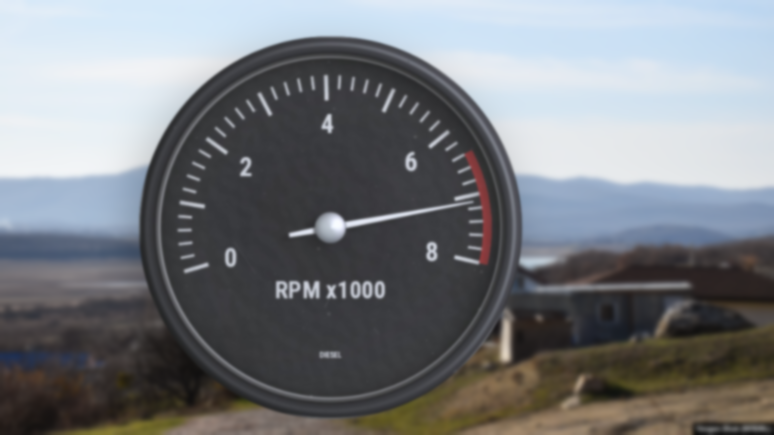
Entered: 7100 rpm
